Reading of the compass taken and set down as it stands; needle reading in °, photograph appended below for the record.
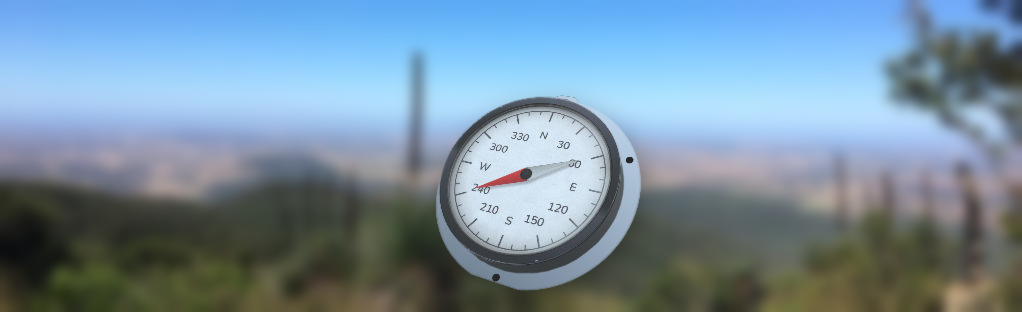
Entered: 240 °
